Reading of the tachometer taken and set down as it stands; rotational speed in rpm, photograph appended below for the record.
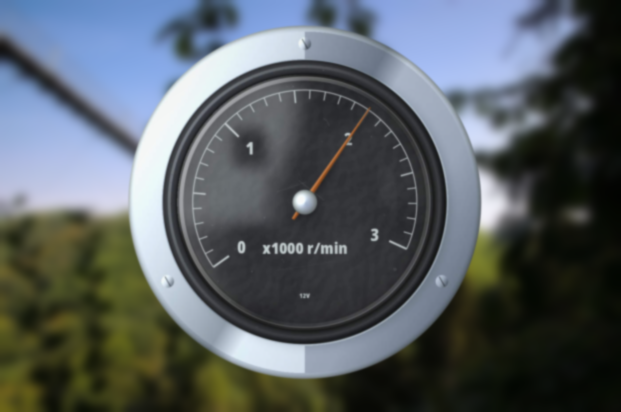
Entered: 2000 rpm
